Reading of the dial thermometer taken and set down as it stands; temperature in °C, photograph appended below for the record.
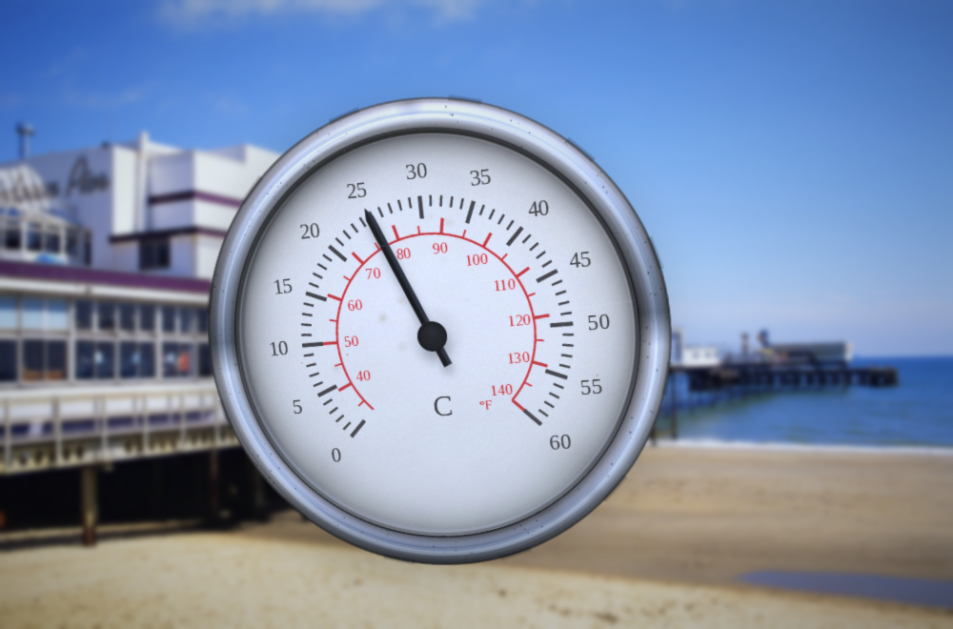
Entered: 25 °C
